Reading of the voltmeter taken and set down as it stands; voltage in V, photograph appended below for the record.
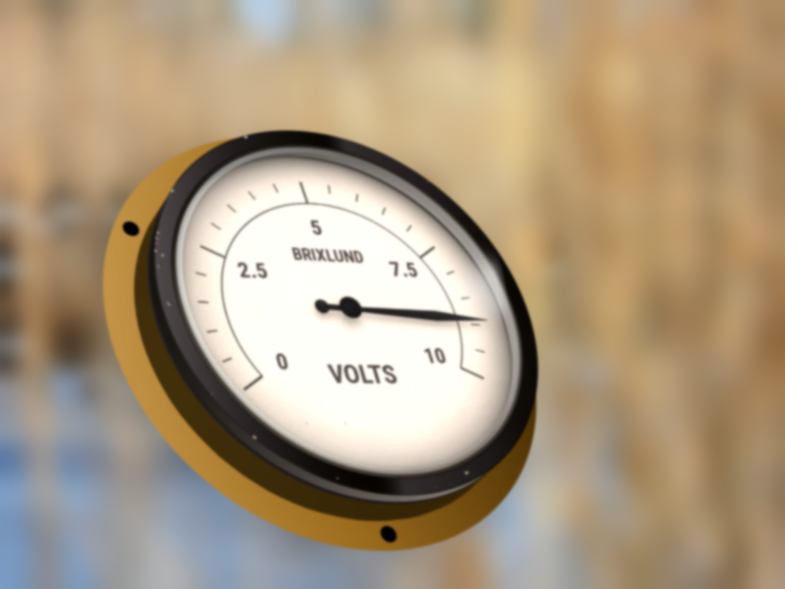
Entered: 9 V
